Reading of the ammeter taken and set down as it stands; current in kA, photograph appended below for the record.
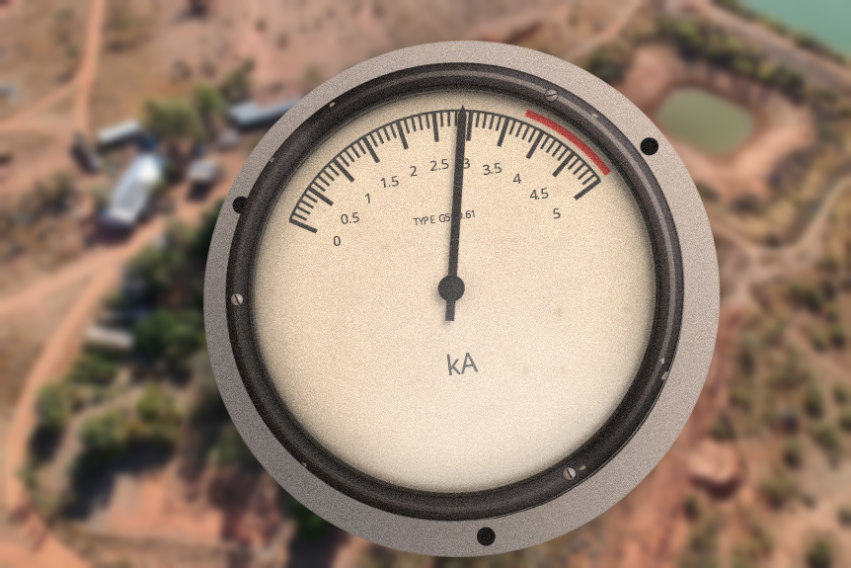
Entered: 2.9 kA
